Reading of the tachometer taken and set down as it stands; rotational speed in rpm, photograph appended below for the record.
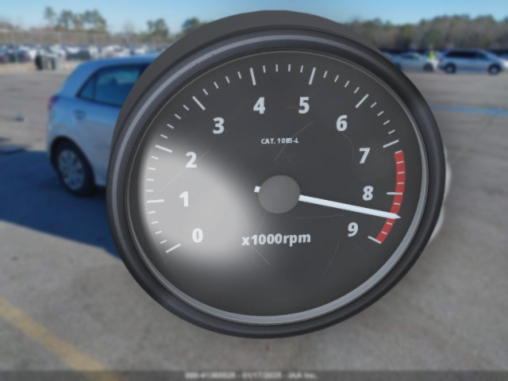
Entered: 8400 rpm
